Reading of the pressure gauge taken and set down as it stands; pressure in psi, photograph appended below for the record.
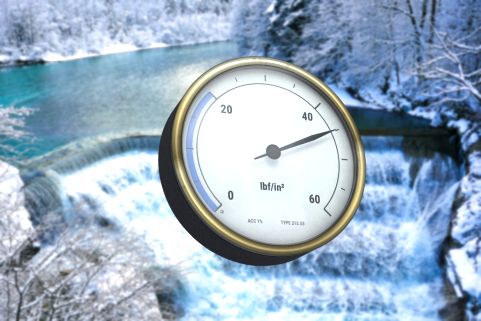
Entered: 45 psi
